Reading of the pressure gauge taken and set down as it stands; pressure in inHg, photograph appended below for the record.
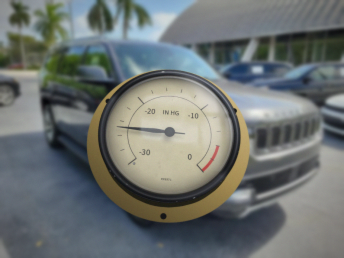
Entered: -25 inHg
